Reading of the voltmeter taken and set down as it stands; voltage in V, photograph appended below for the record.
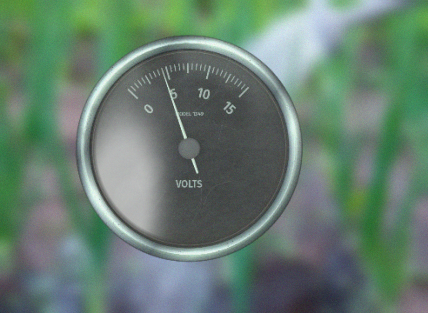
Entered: 4.5 V
